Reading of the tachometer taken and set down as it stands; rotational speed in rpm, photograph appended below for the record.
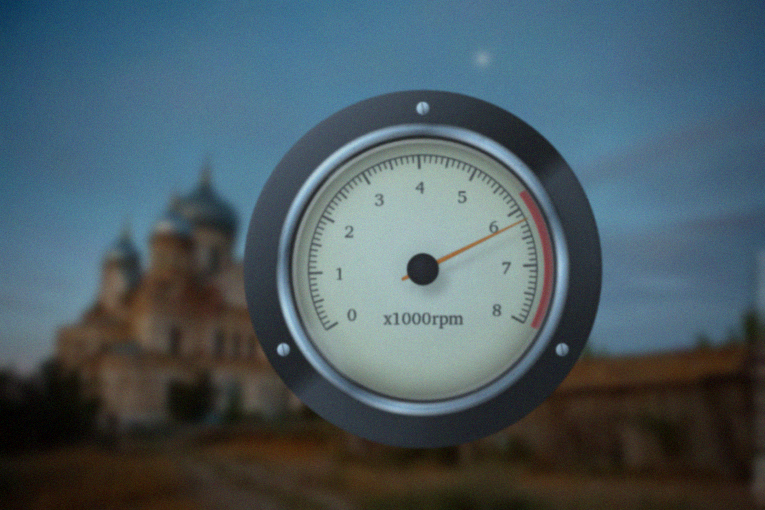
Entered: 6200 rpm
